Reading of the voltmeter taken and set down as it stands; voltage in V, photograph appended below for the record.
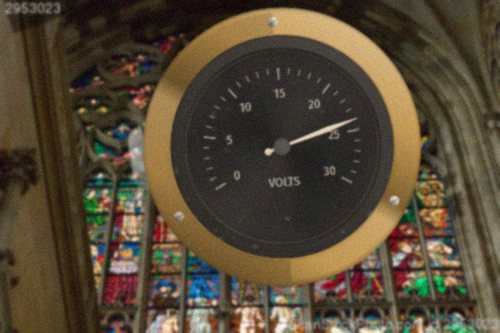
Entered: 24 V
